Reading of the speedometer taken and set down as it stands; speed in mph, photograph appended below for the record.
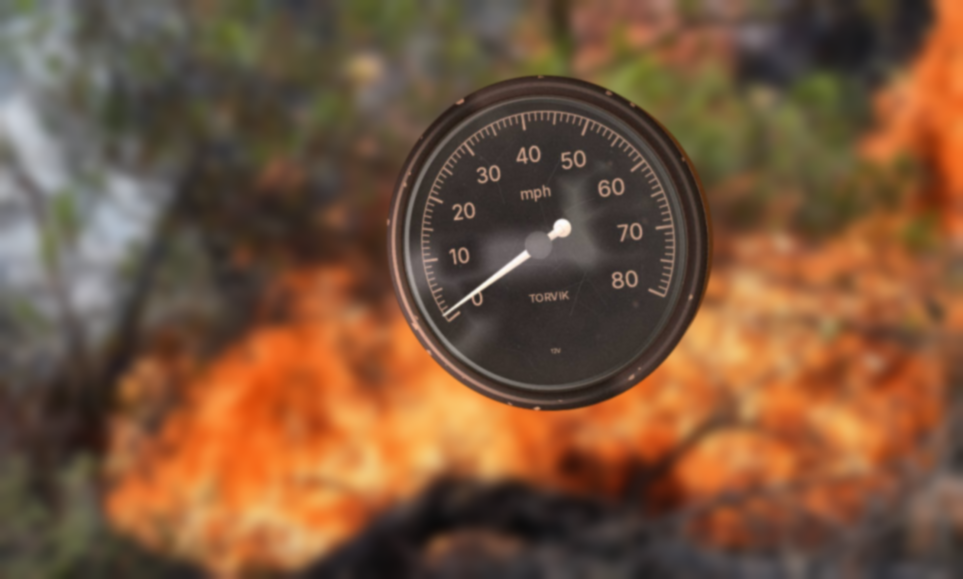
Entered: 1 mph
